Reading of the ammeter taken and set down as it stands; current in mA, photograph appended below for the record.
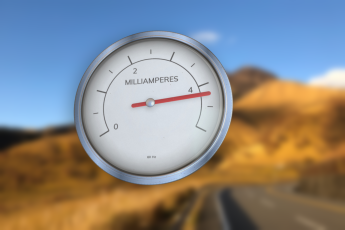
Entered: 4.25 mA
